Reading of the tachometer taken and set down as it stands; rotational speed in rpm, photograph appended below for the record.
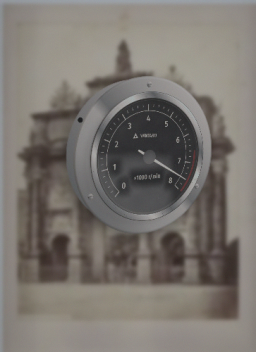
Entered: 7600 rpm
